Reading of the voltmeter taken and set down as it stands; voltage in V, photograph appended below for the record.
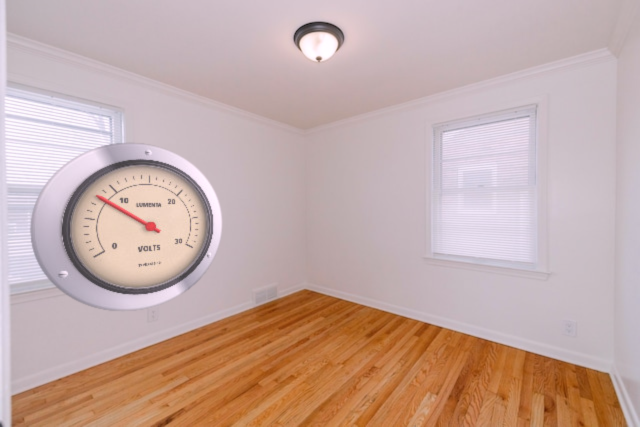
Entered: 8 V
